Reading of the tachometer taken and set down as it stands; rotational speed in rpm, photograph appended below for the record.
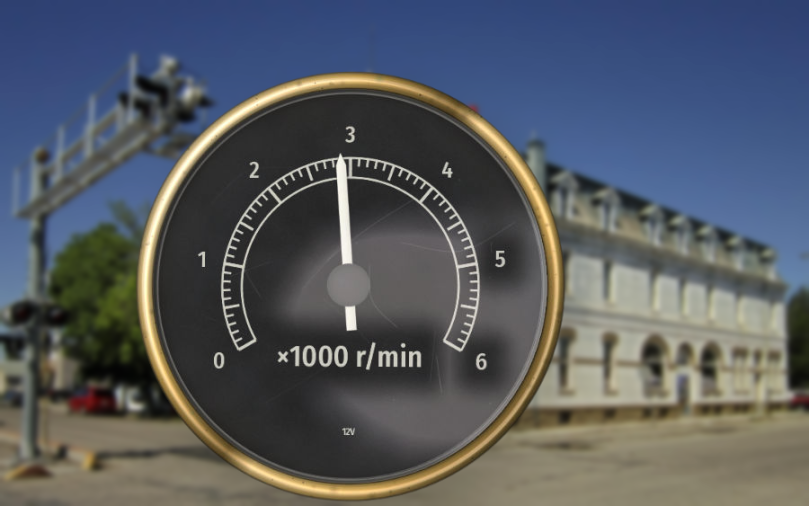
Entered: 2900 rpm
